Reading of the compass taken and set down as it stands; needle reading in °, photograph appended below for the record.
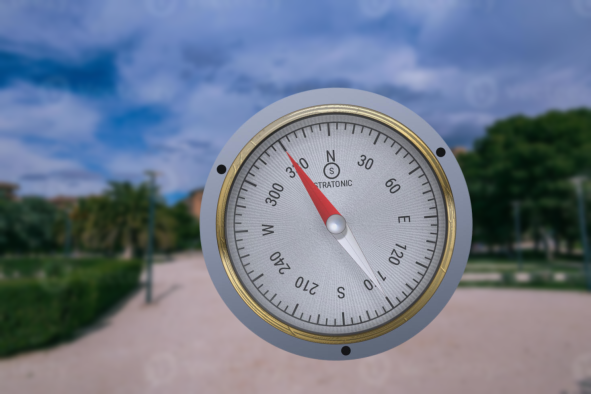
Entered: 330 °
